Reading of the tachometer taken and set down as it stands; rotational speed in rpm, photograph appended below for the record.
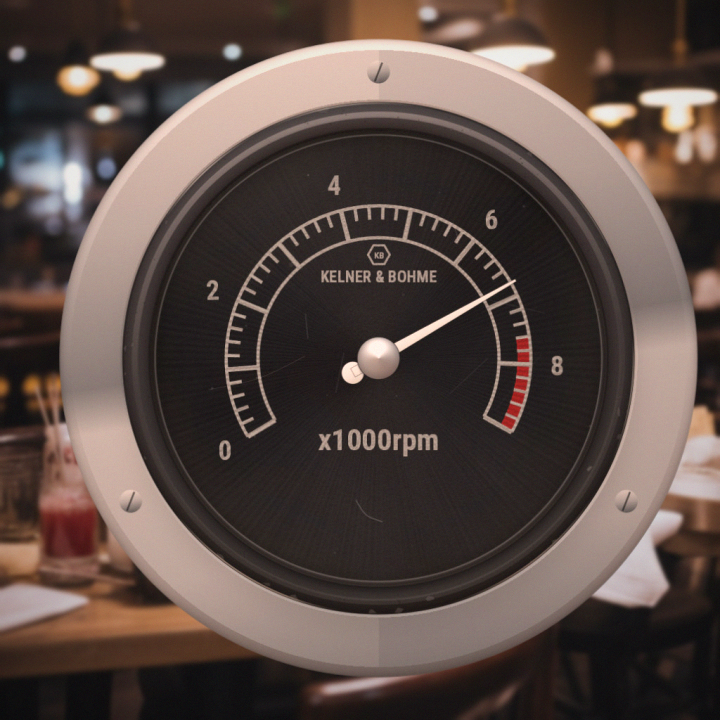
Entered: 6800 rpm
